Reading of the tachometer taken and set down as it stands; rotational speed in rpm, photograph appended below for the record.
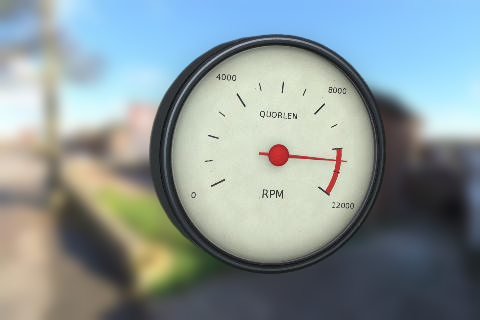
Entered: 10500 rpm
